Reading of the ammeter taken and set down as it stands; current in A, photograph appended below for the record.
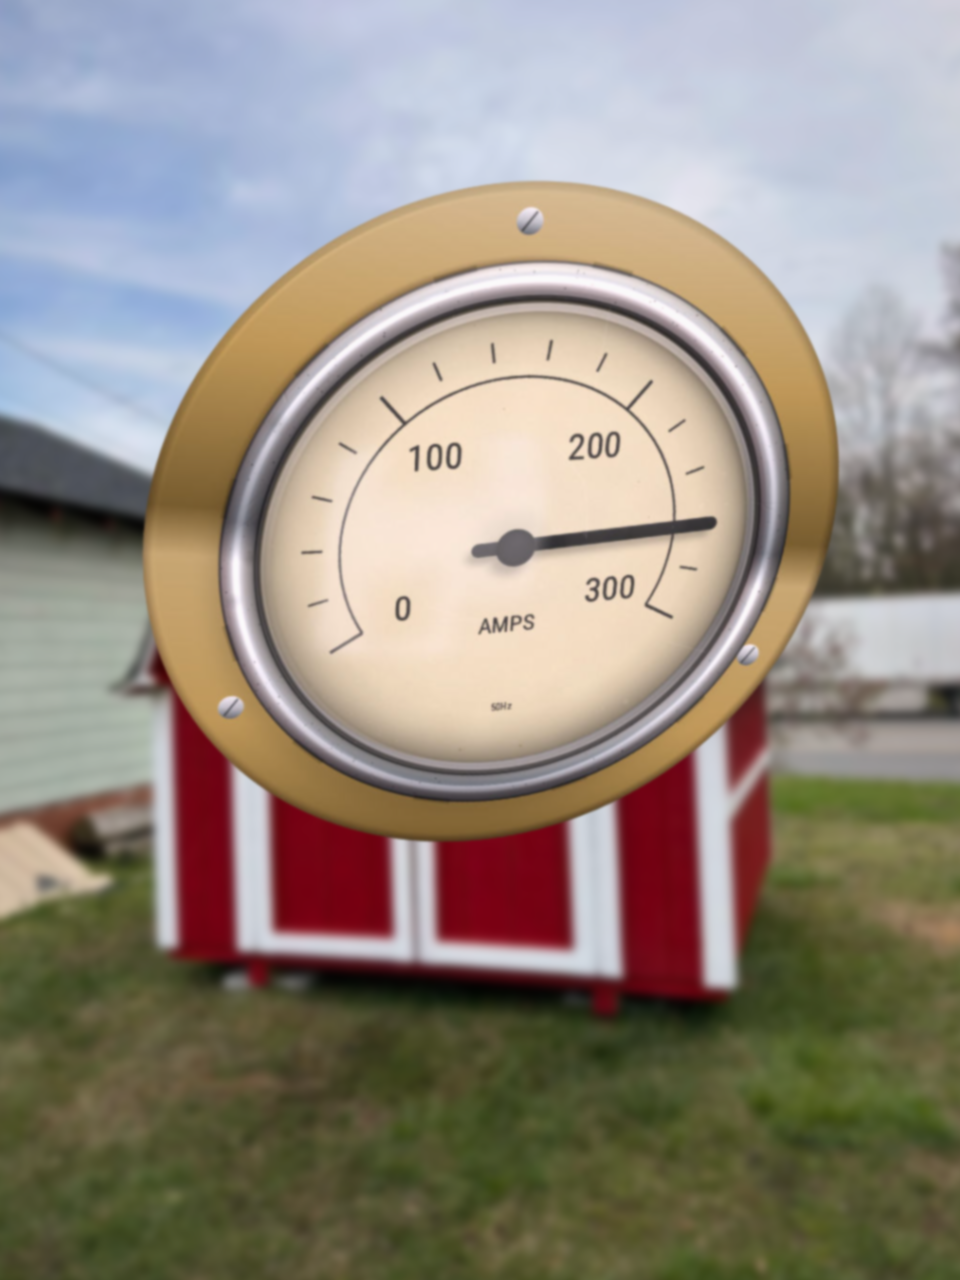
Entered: 260 A
